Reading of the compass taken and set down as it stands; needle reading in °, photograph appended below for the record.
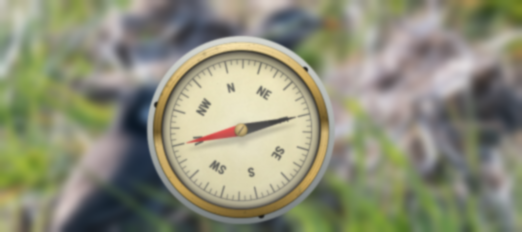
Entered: 270 °
